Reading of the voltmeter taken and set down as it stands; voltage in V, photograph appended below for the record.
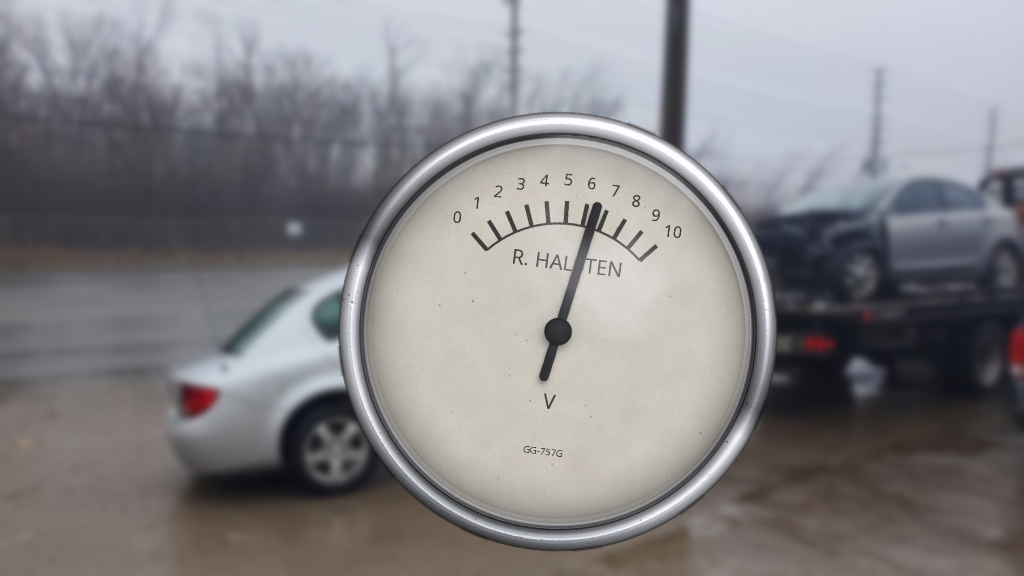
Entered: 6.5 V
